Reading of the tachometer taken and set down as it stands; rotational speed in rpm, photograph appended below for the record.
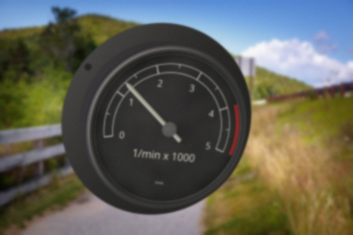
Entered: 1250 rpm
